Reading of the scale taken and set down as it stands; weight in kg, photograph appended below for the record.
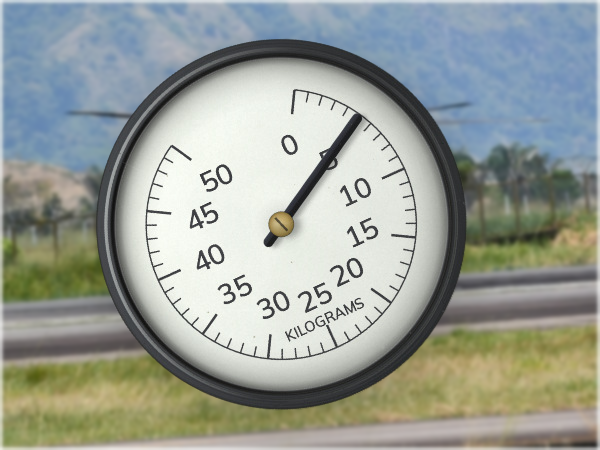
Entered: 5 kg
